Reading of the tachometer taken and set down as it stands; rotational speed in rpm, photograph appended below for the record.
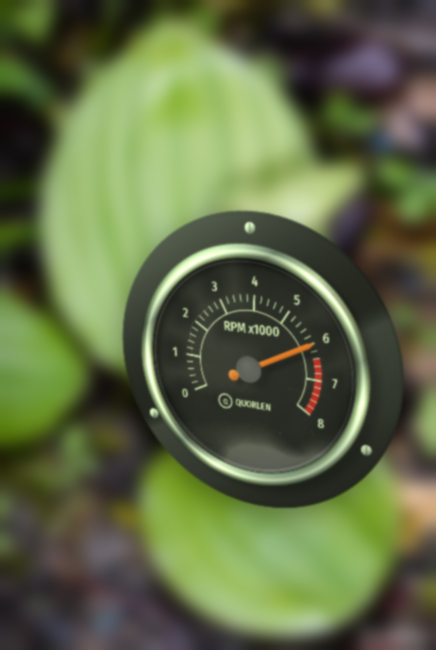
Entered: 6000 rpm
